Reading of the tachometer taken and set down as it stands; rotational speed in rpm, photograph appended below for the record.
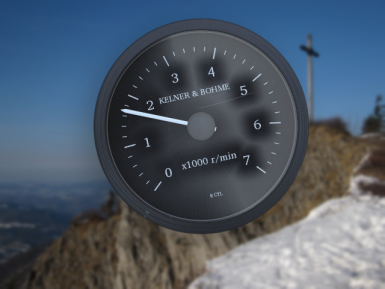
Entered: 1700 rpm
